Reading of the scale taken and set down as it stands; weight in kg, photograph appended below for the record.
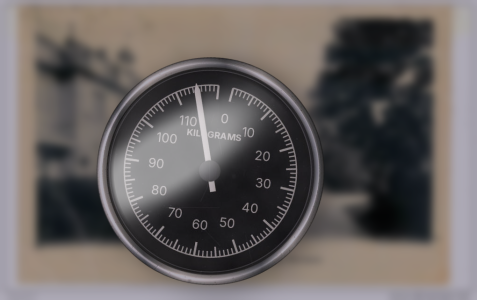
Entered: 115 kg
